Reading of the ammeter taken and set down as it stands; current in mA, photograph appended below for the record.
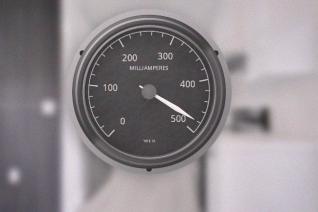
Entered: 480 mA
